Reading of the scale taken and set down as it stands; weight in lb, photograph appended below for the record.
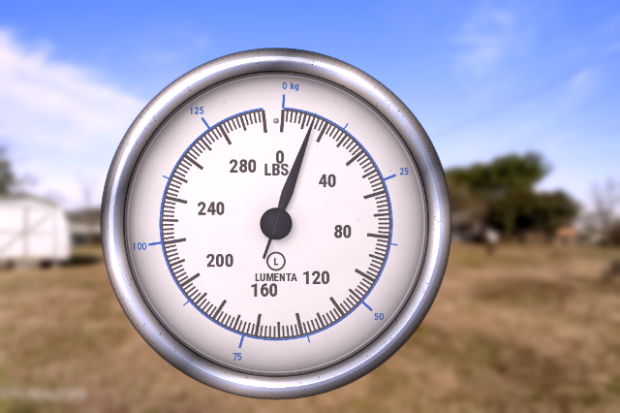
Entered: 14 lb
